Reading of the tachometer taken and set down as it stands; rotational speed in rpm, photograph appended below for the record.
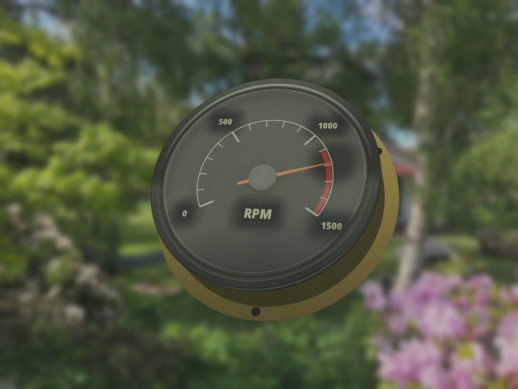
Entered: 1200 rpm
